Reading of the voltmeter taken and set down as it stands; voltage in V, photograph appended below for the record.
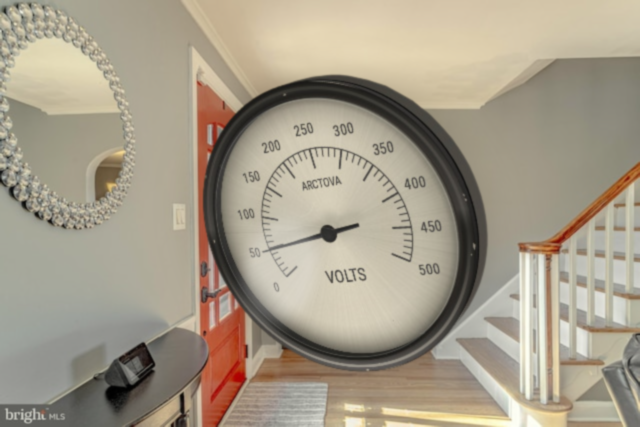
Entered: 50 V
